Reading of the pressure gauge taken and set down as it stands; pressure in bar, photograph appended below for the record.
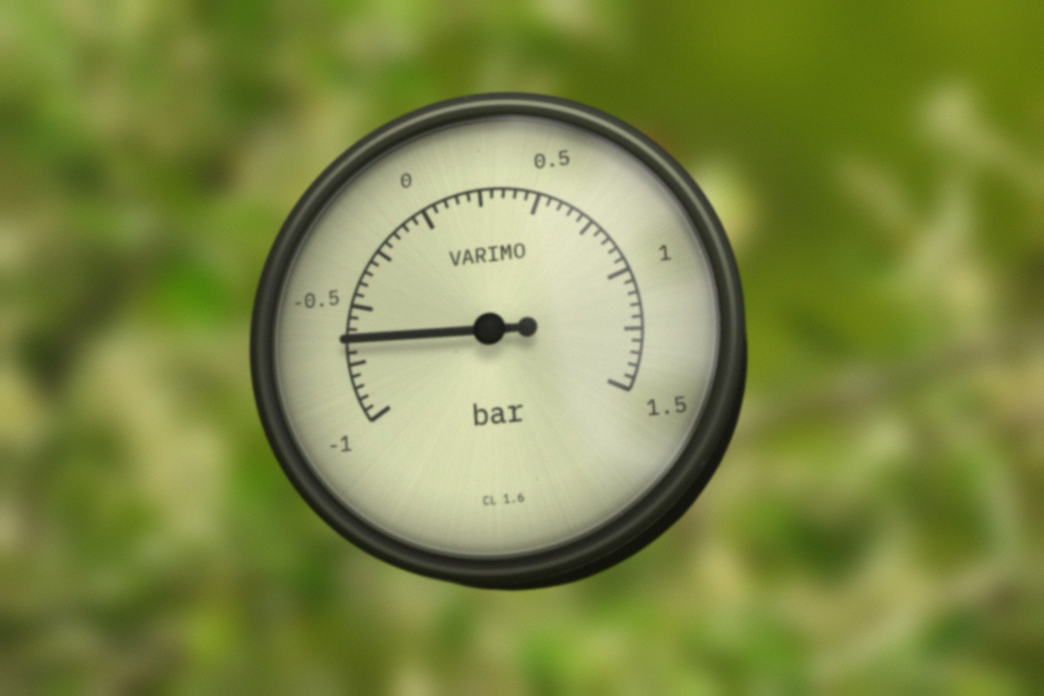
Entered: -0.65 bar
